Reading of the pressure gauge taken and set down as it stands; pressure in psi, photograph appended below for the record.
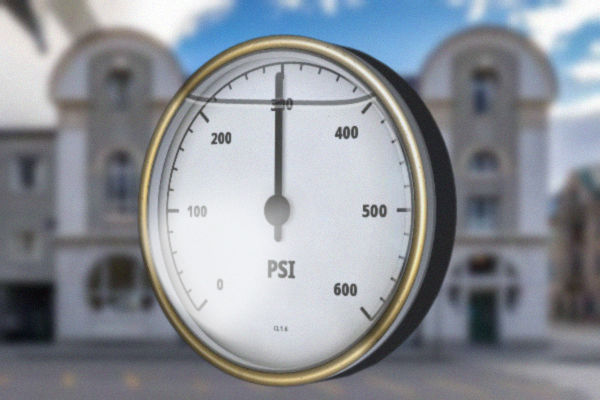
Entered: 300 psi
